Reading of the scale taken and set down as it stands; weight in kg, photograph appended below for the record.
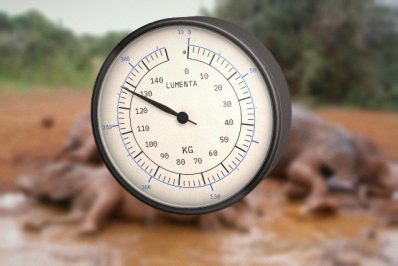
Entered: 128 kg
